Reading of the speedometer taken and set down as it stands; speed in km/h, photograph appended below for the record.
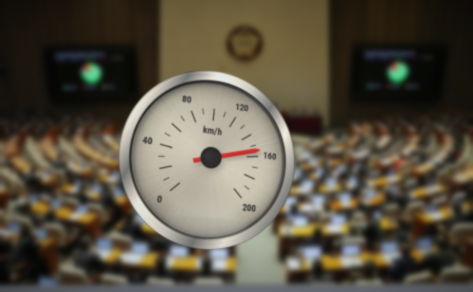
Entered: 155 km/h
